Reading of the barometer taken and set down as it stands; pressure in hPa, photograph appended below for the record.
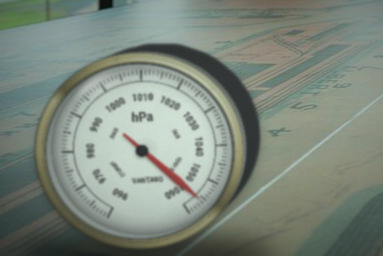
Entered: 1055 hPa
